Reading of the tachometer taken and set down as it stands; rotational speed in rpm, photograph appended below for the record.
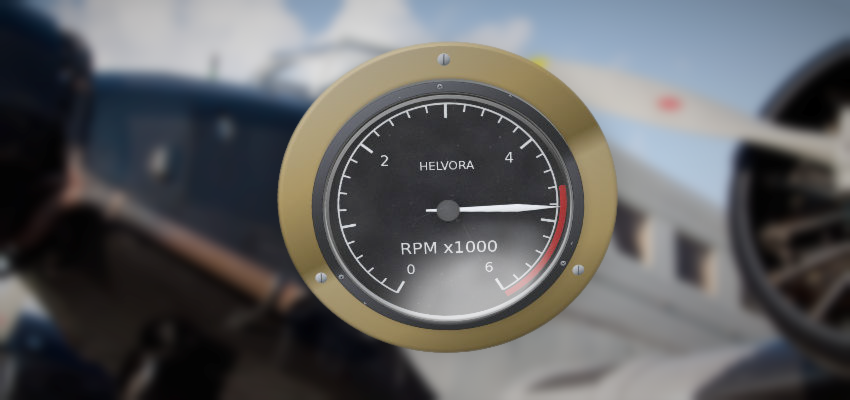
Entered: 4800 rpm
